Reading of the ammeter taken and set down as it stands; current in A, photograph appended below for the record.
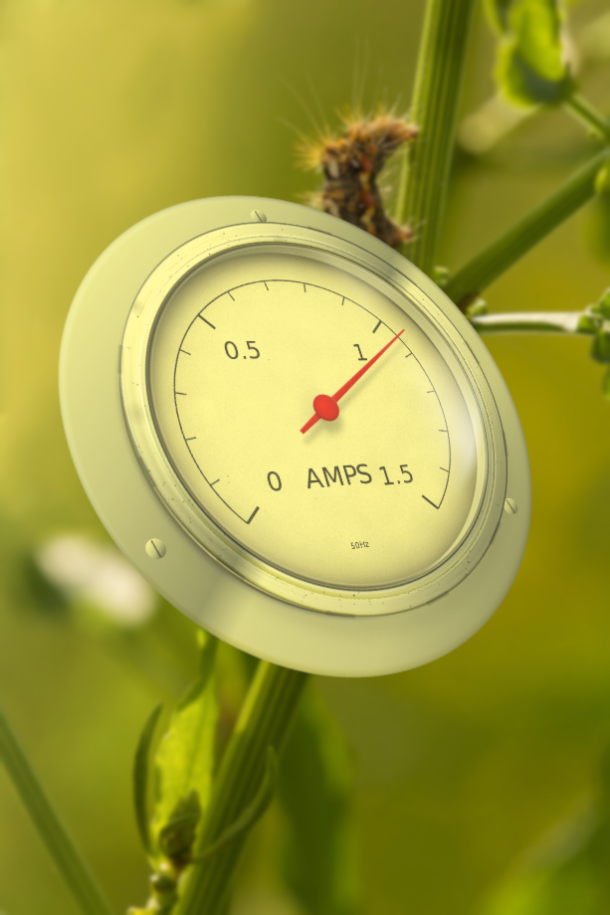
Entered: 1.05 A
